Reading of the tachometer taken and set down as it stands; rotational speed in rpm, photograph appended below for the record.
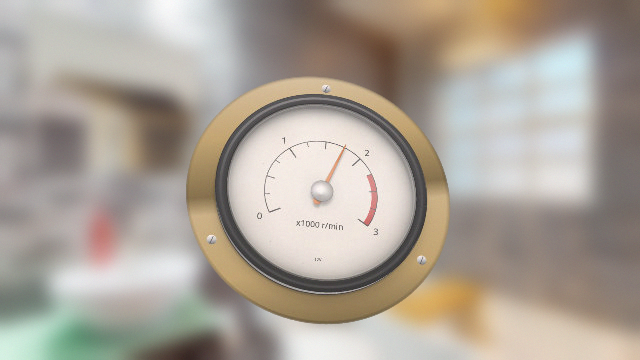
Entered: 1750 rpm
